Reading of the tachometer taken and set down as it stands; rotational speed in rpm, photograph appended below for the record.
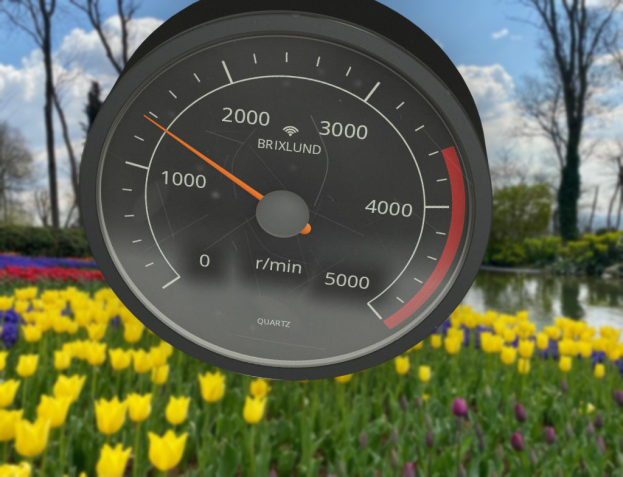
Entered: 1400 rpm
